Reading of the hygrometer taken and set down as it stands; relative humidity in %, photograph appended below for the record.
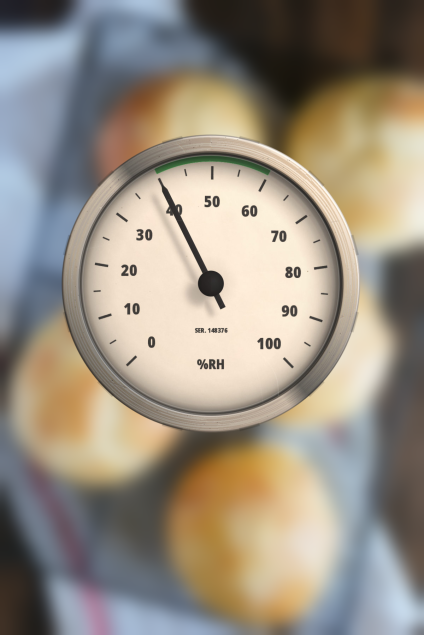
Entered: 40 %
